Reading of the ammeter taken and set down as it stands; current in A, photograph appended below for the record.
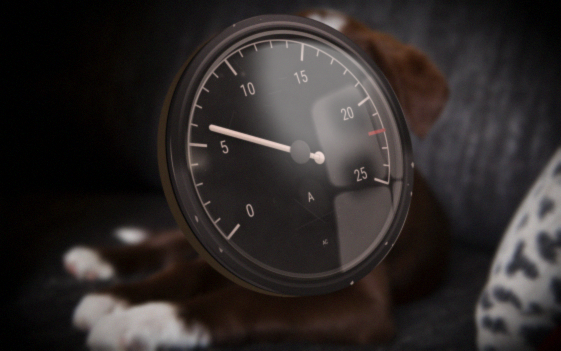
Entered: 6 A
